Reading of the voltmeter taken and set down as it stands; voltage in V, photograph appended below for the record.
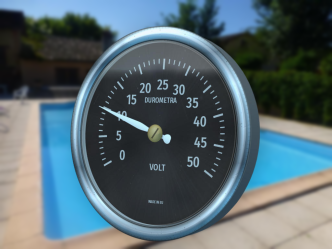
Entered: 10 V
